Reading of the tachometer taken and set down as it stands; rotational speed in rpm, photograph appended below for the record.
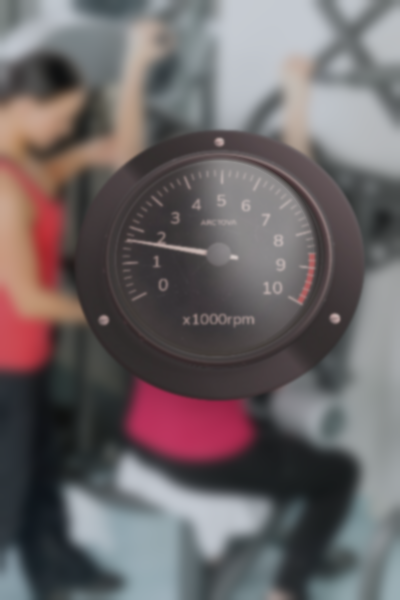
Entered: 1600 rpm
